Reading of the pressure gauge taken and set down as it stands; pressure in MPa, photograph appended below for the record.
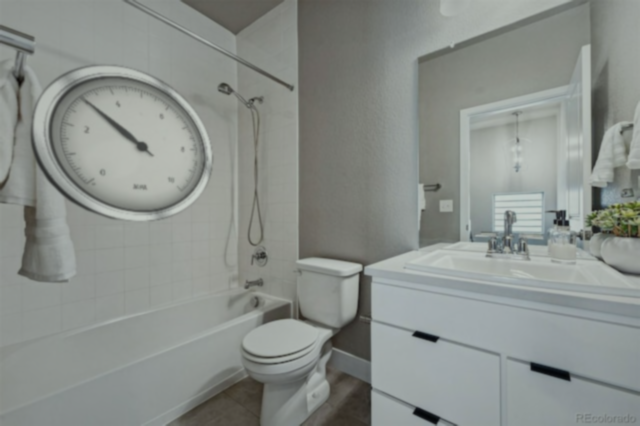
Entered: 3 MPa
